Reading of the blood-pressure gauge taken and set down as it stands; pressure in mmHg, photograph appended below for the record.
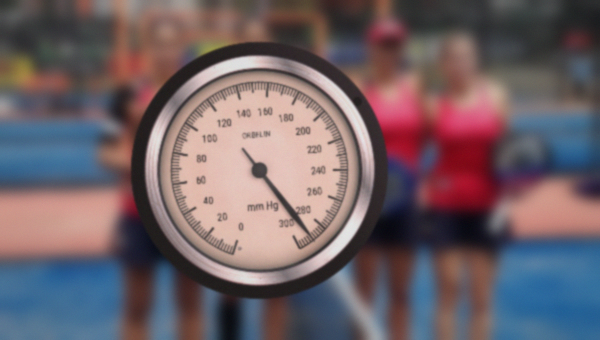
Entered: 290 mmHg
